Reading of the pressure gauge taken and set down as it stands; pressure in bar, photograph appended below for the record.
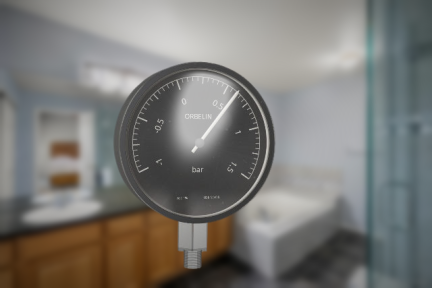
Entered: 0.6 bar
